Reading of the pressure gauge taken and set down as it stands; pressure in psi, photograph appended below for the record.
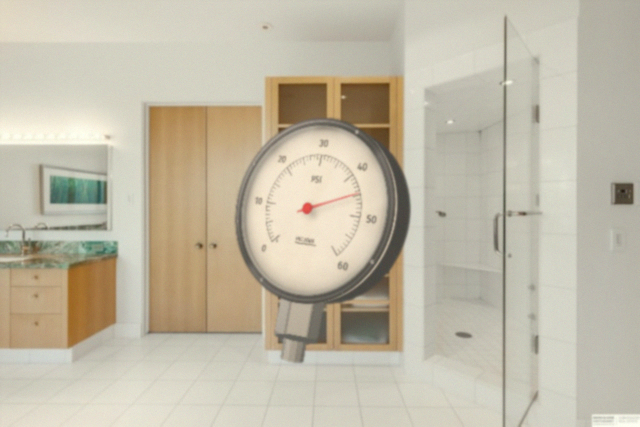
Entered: 45 psi
